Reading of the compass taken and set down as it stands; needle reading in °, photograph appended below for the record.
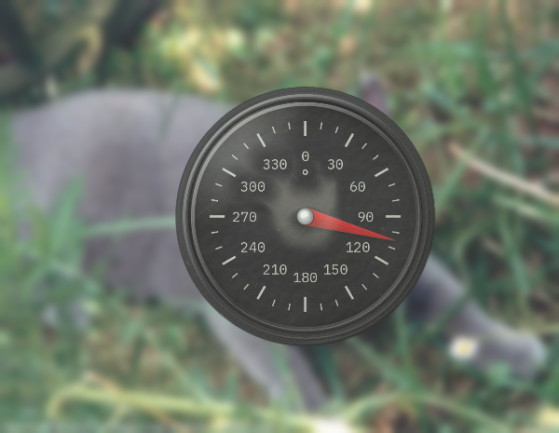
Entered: 105 °
